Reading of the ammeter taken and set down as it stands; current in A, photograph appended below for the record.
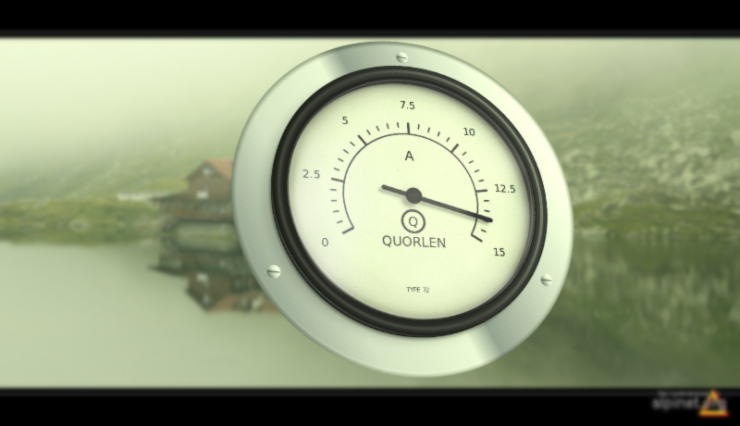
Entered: 14 A
